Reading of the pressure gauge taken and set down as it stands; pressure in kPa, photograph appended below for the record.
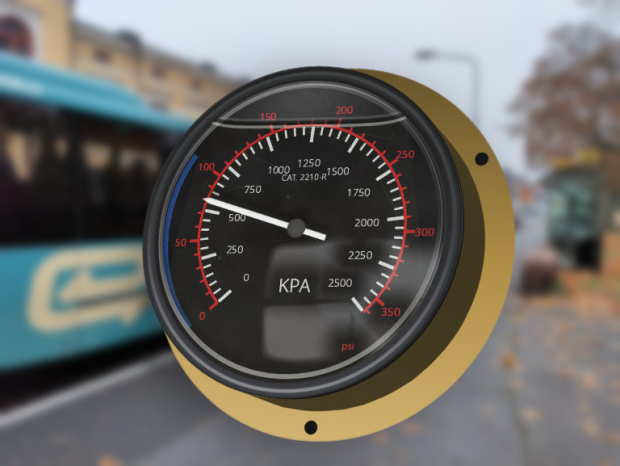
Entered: 550 kPa
